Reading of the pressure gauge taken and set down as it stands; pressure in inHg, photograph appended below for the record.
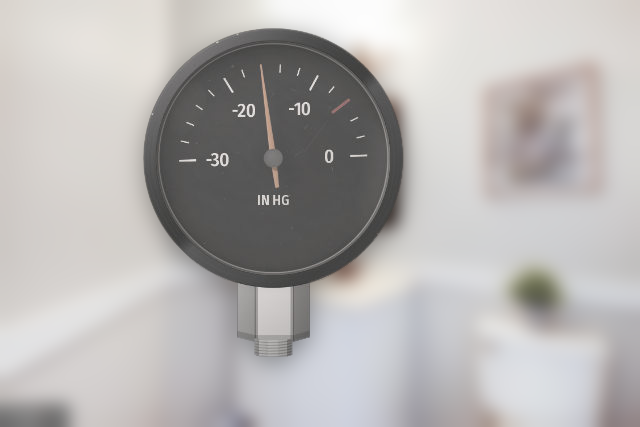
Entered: -16 inHg
